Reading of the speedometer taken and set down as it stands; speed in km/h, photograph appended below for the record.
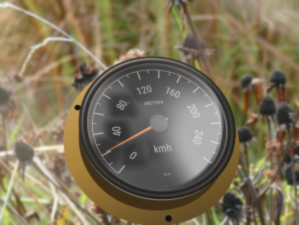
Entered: 20 km/h
